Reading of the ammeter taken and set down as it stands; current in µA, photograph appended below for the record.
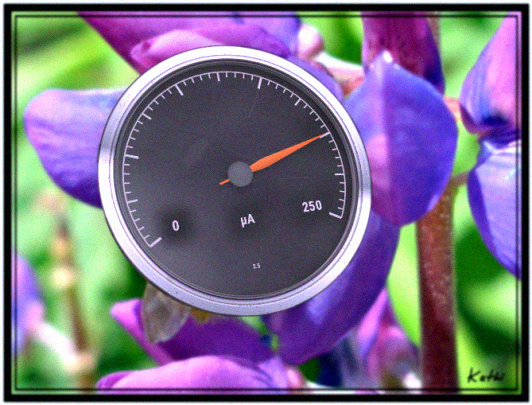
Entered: 200 µA
